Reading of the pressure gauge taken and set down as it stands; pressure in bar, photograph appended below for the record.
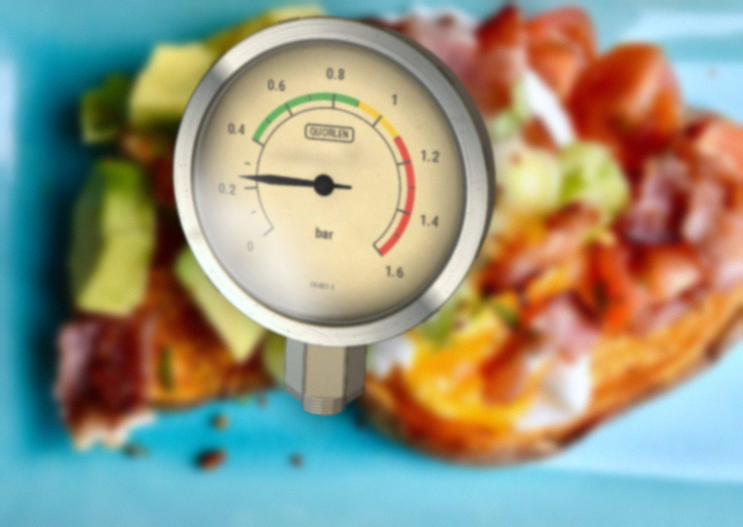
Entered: 0.25 bar
